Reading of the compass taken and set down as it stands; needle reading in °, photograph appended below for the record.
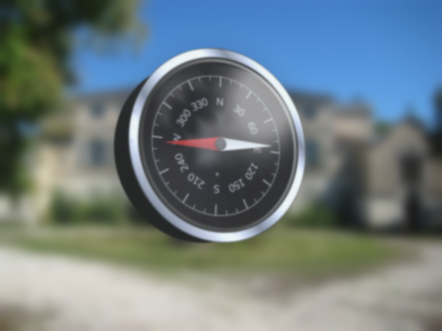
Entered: 265 °
